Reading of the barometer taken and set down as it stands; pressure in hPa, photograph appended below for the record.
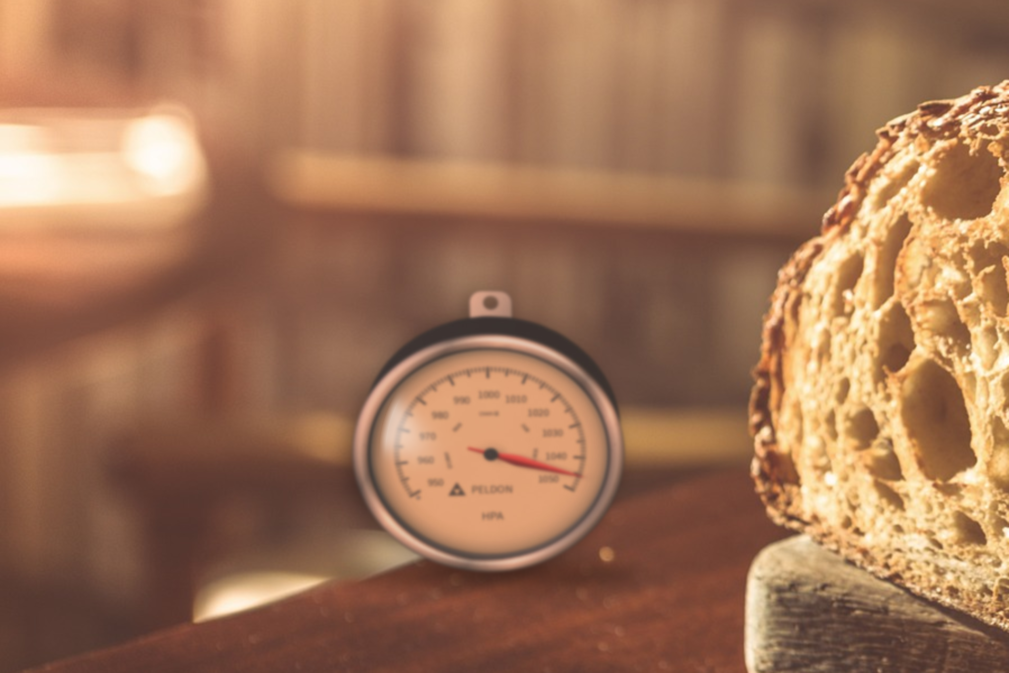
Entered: 1045 hPa
